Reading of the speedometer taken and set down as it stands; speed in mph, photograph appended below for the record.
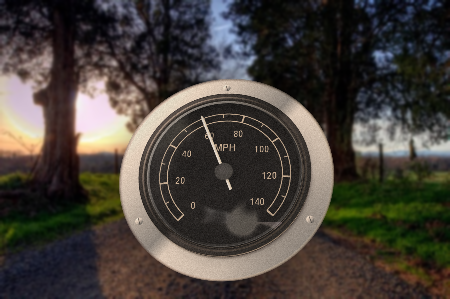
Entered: 60 mph
